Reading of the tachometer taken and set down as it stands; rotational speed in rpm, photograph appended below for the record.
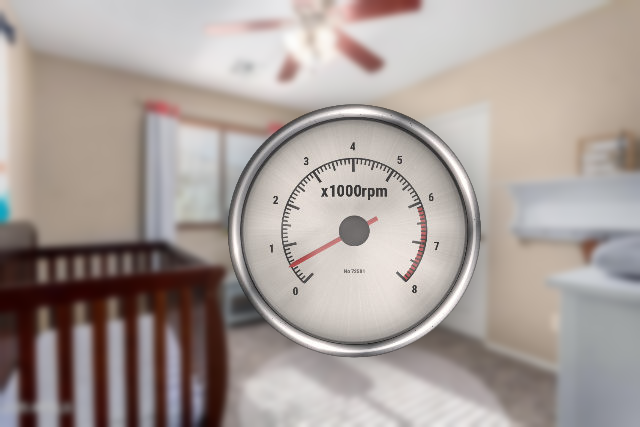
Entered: 500 rpm
